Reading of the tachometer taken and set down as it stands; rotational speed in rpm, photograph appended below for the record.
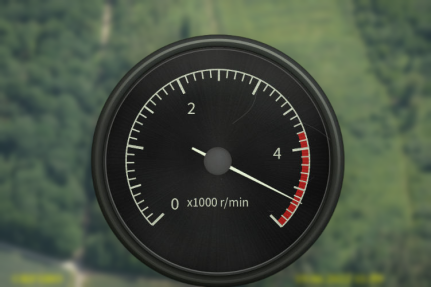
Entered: 4650 rpm
